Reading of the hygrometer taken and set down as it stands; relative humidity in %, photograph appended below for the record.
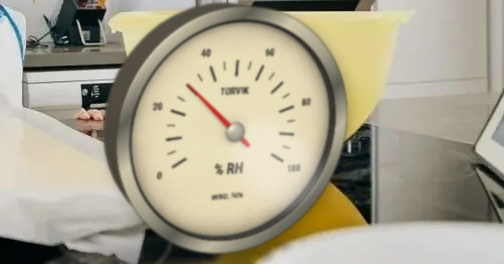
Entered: 30 %
